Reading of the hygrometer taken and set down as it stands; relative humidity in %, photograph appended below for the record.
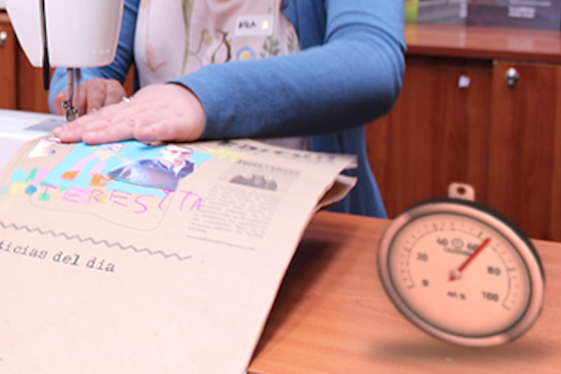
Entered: 64 %
